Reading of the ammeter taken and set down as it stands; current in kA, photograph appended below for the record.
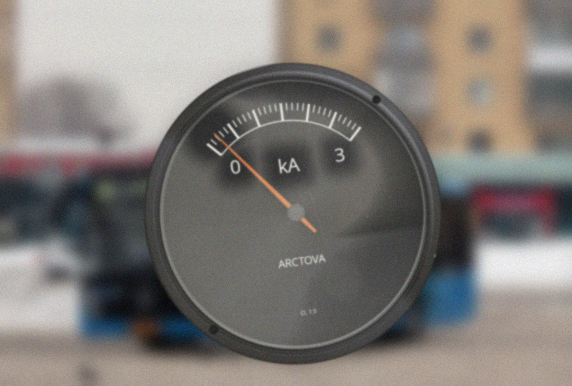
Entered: 0.2 kA
